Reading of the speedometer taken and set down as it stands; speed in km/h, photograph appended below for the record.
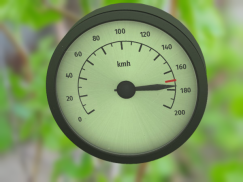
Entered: 175 km/h
